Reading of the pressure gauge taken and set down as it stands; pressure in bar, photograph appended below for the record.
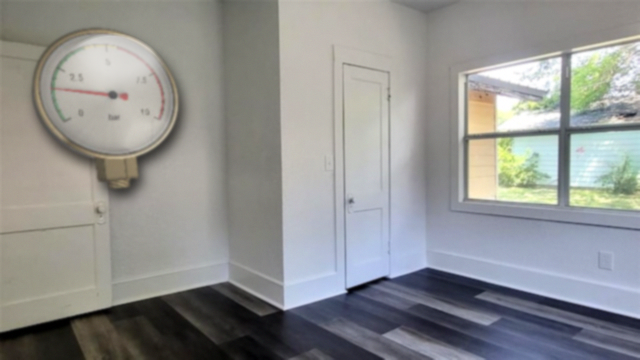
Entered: 1.5 bar
